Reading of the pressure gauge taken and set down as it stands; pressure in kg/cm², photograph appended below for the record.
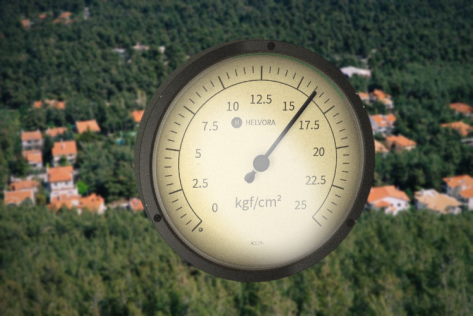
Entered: 16 kg/cm²
